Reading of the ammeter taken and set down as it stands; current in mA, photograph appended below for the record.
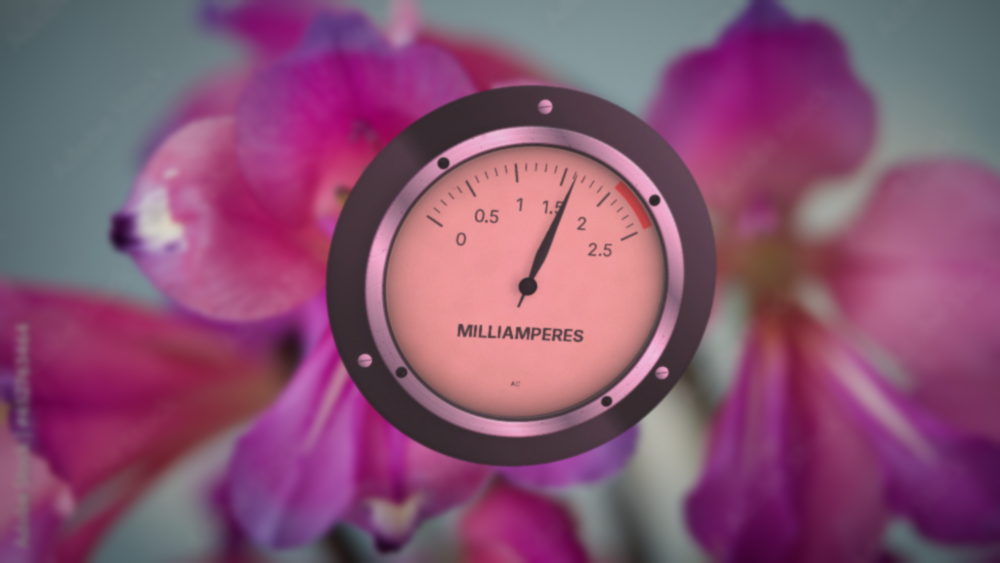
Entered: 1.6 mA
